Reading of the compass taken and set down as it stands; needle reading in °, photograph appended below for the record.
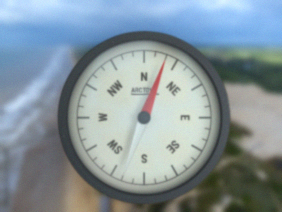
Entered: 20 °
